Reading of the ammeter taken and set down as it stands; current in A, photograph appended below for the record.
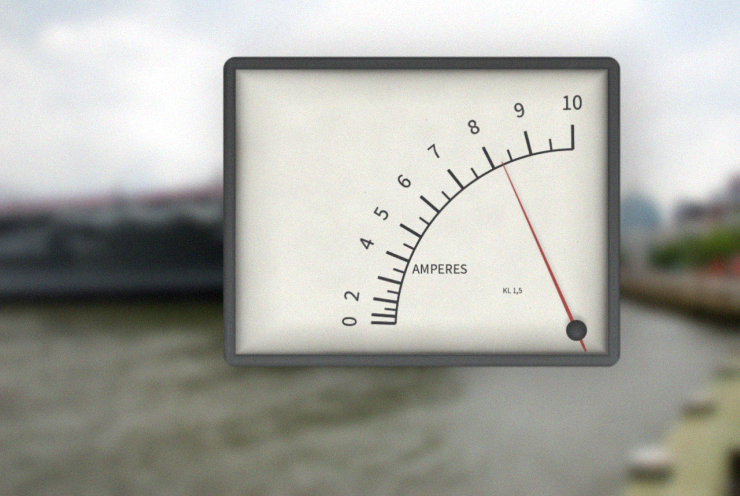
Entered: 8.25 A
